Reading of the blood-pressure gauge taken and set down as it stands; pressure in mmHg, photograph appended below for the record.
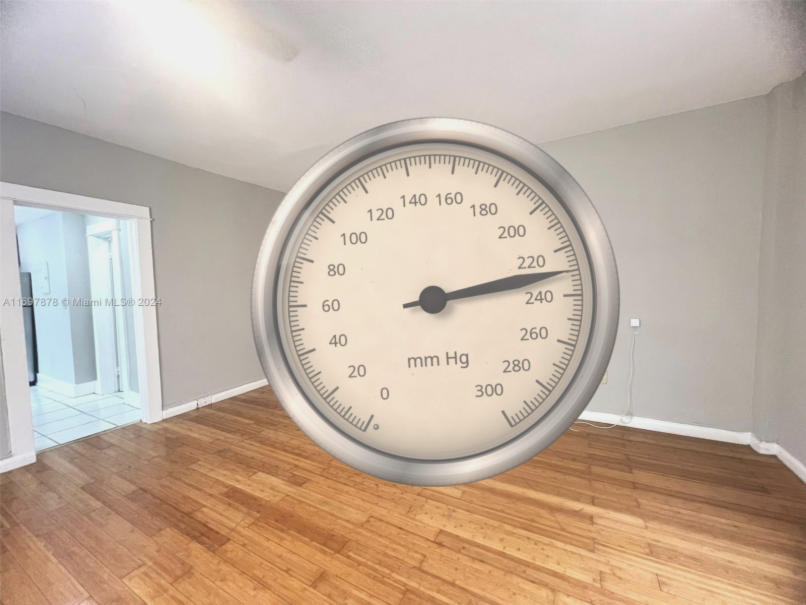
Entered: 230 mmHg
